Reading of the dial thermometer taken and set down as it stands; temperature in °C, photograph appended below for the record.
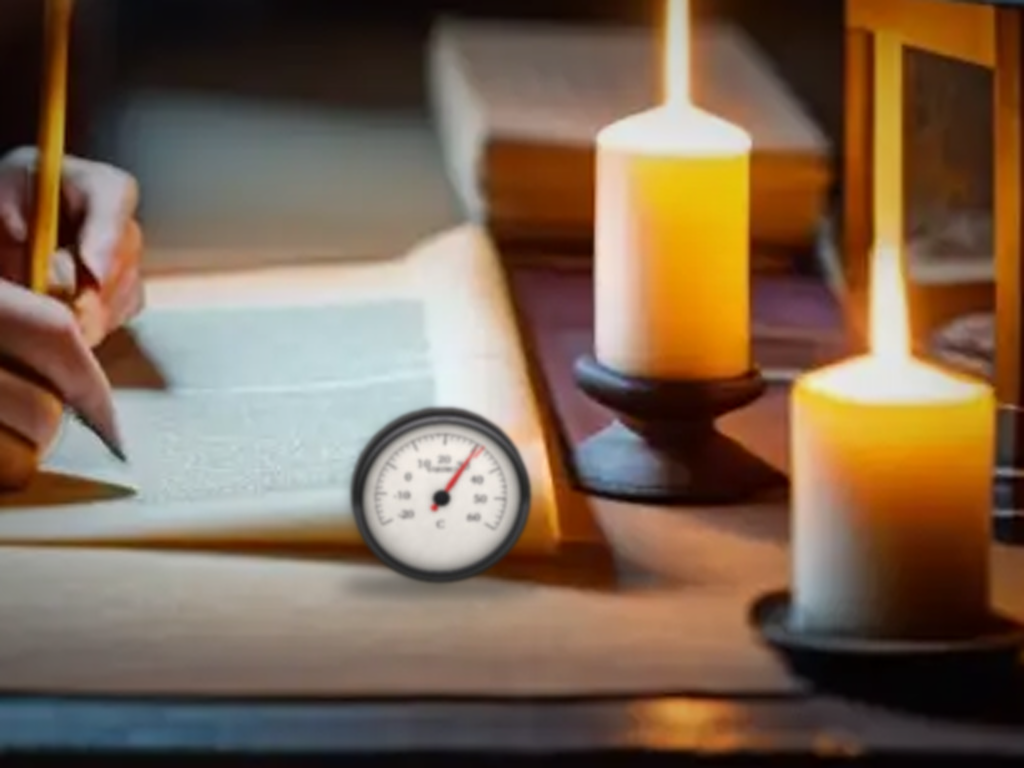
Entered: 30 °C
